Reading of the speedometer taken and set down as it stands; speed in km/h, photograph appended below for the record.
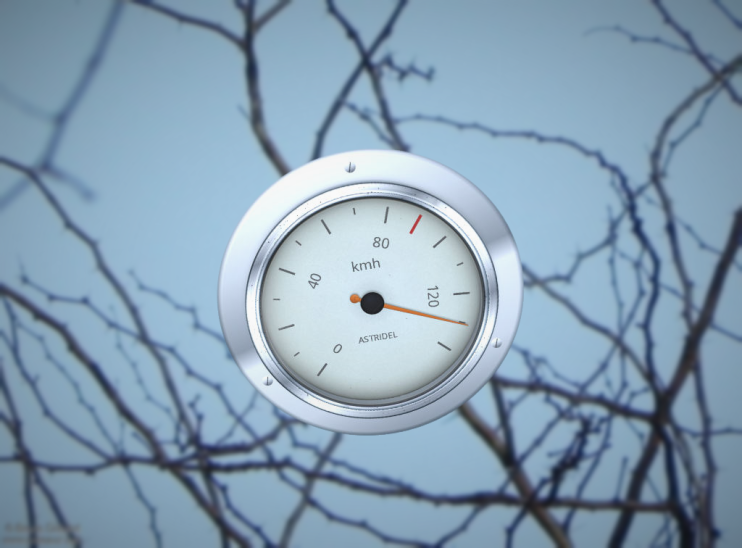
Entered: 130 km/h
